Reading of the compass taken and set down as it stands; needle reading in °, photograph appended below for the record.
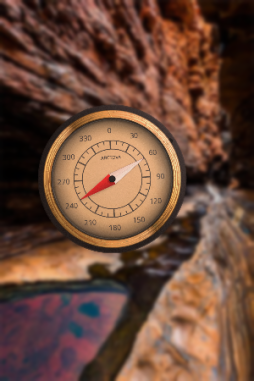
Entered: 240 °
